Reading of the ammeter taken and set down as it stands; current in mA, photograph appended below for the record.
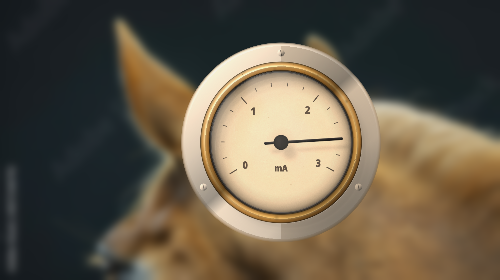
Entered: 2.6 mA
